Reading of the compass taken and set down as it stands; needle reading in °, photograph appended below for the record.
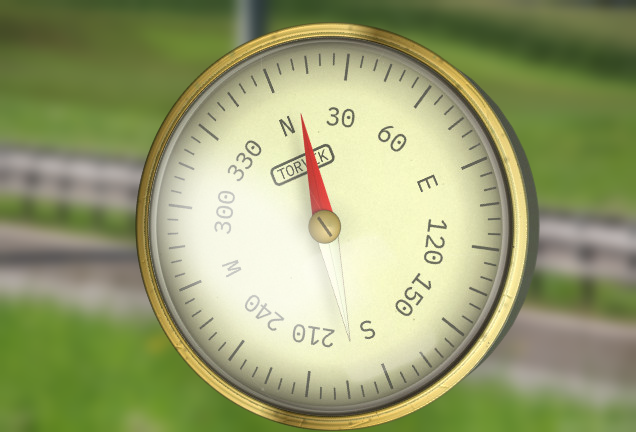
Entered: 10 °
